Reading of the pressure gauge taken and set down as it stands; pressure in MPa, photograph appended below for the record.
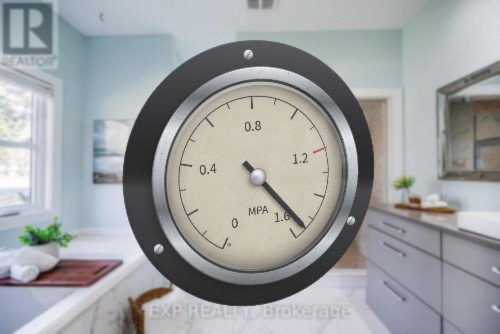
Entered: 1.55 MPa
